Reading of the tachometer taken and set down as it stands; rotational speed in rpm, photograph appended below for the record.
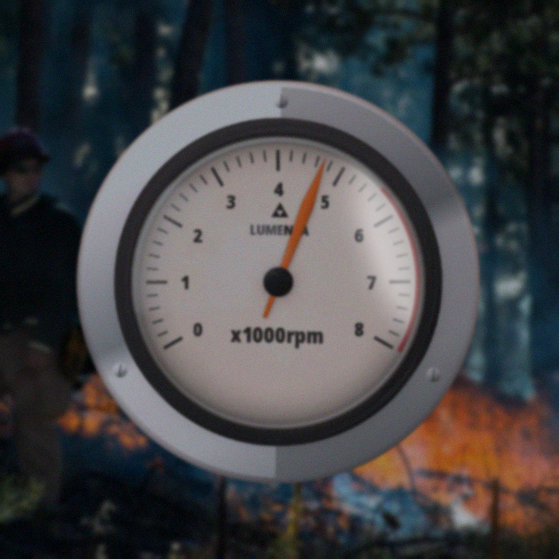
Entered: 4700 rpm
